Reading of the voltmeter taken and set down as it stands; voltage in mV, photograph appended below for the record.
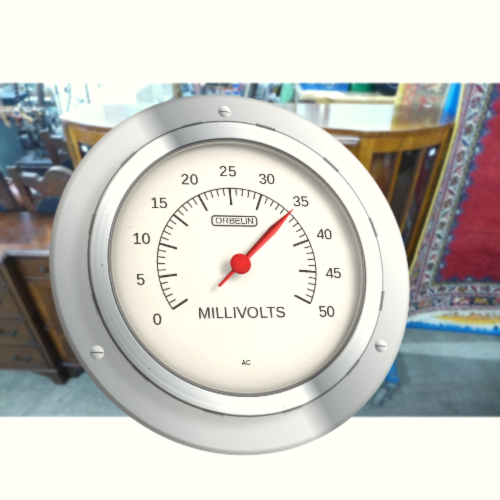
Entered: 35 mV
